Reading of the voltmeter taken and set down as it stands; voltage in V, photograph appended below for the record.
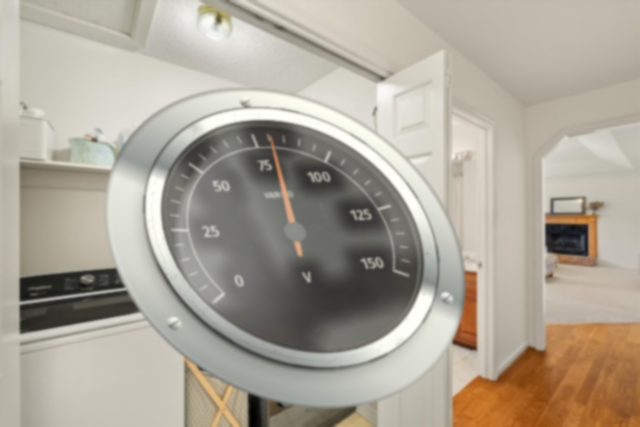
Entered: 80 V
